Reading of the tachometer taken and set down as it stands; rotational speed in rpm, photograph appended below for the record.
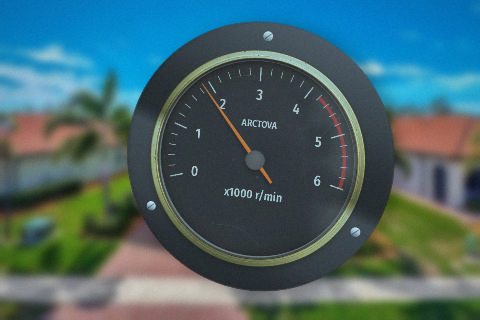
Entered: 1900 rpm
